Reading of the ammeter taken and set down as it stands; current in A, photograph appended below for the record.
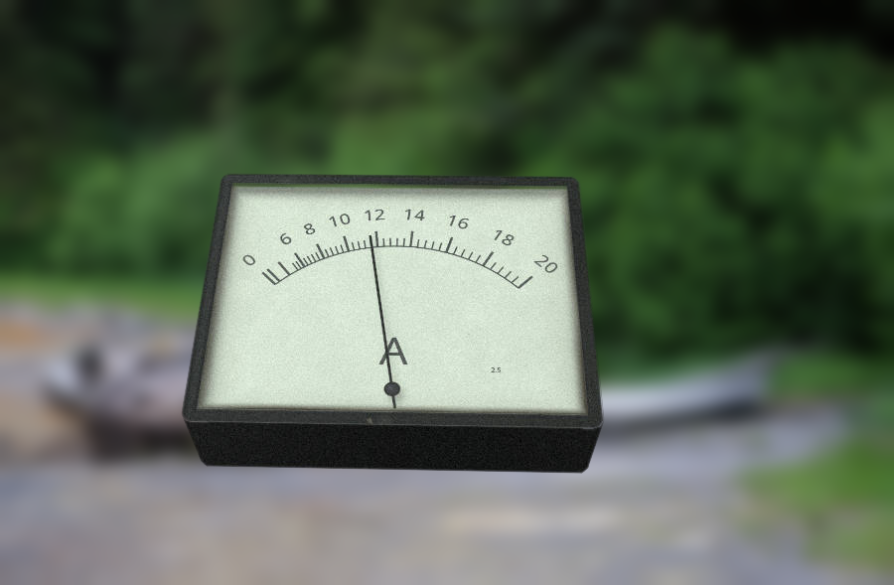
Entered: 11.6 A
